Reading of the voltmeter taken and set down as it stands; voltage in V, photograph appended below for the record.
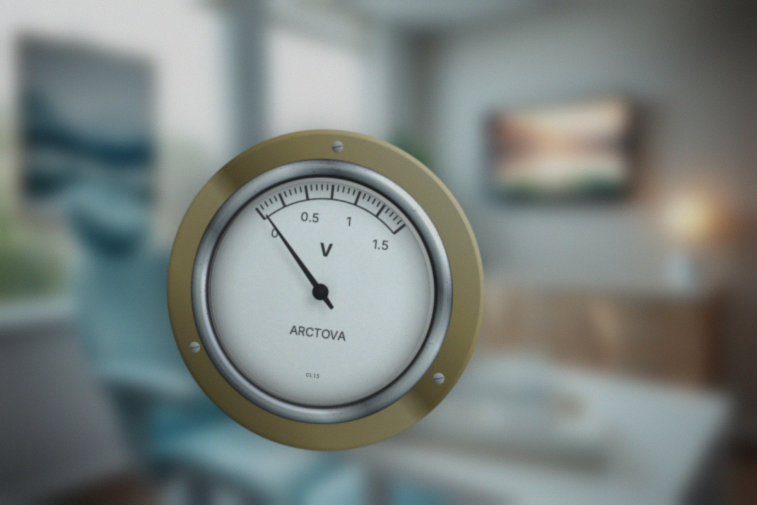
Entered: 0.05 V
